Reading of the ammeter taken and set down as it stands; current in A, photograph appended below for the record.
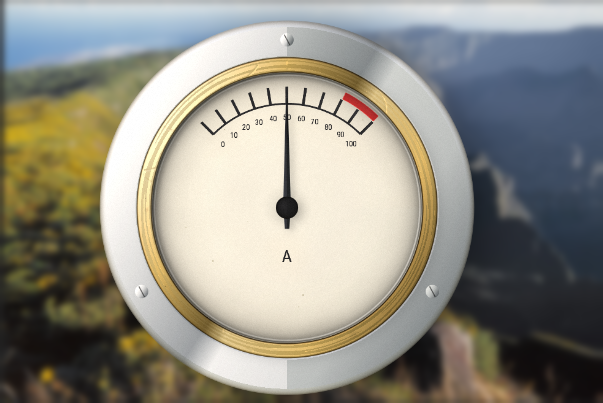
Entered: 50 A
